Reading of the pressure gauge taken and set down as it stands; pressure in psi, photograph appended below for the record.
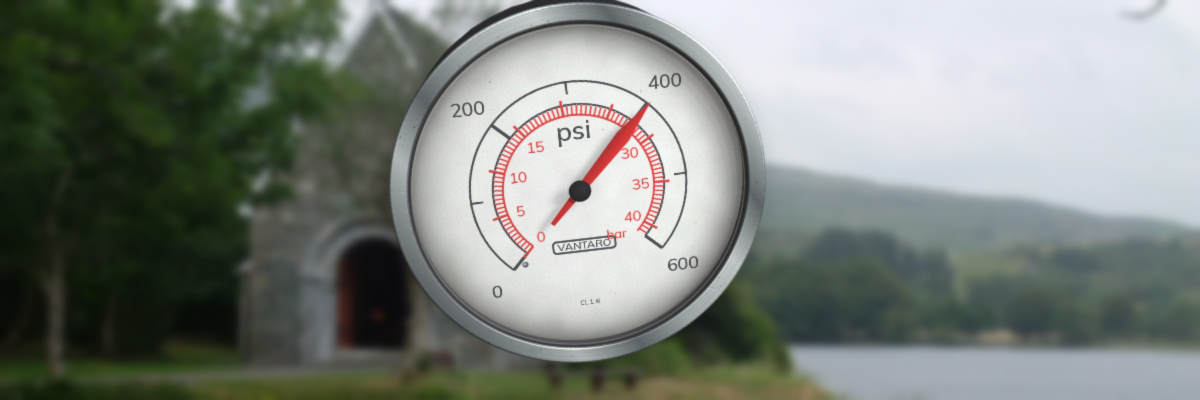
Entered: 400 psi
